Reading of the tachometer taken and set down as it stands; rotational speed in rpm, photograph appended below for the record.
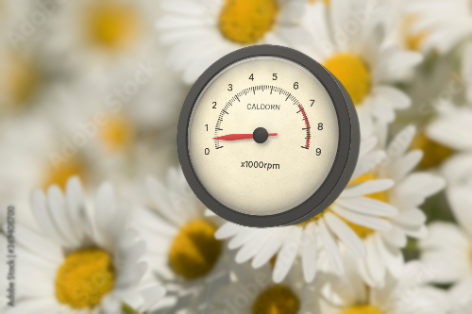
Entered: 500 rpm
